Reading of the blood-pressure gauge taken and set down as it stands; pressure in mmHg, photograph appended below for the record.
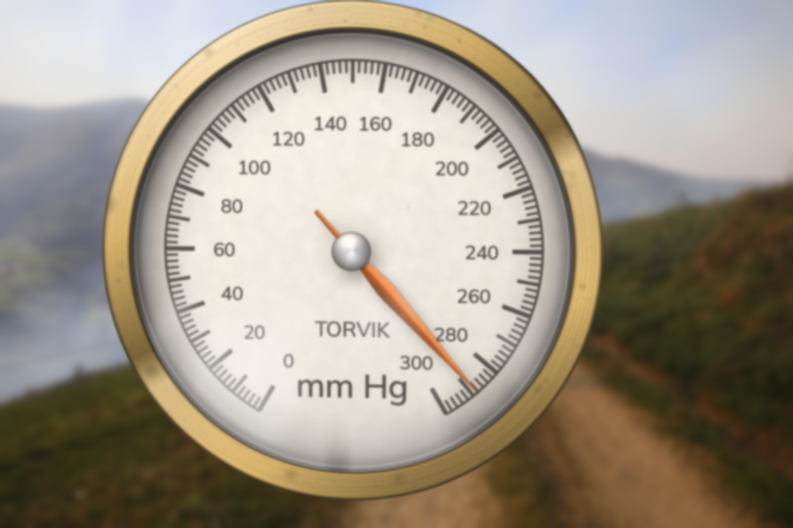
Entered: 288 mmHg
